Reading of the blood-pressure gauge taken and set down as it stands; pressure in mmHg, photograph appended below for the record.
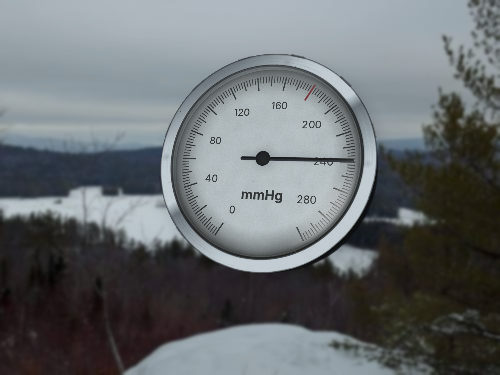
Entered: 240 mmHg
